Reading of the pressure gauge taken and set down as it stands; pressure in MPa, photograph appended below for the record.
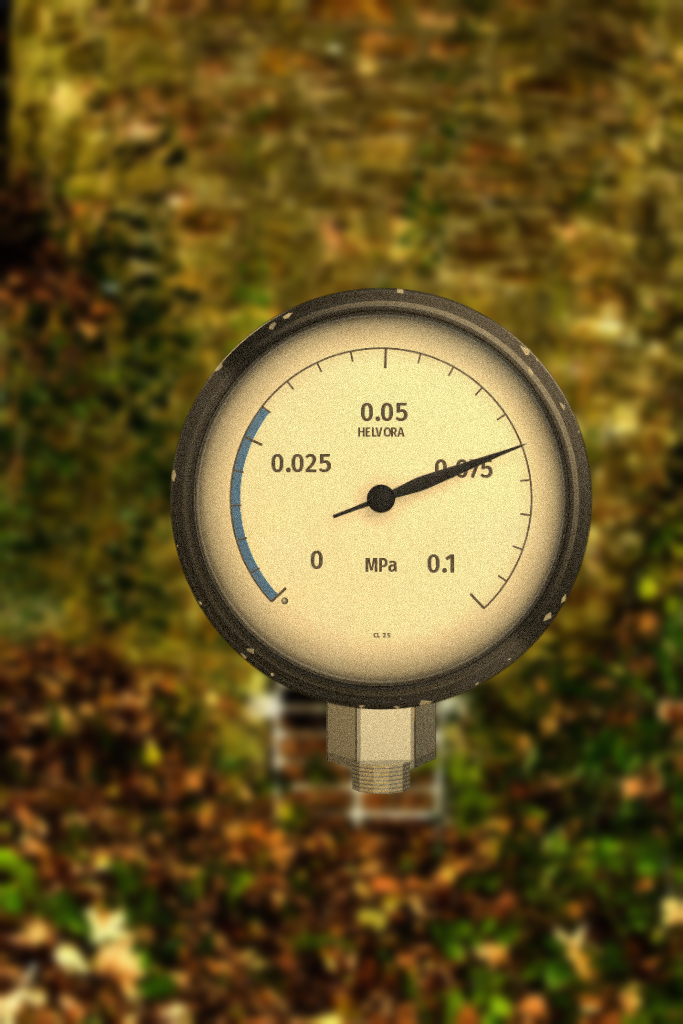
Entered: 0.075 MPa
